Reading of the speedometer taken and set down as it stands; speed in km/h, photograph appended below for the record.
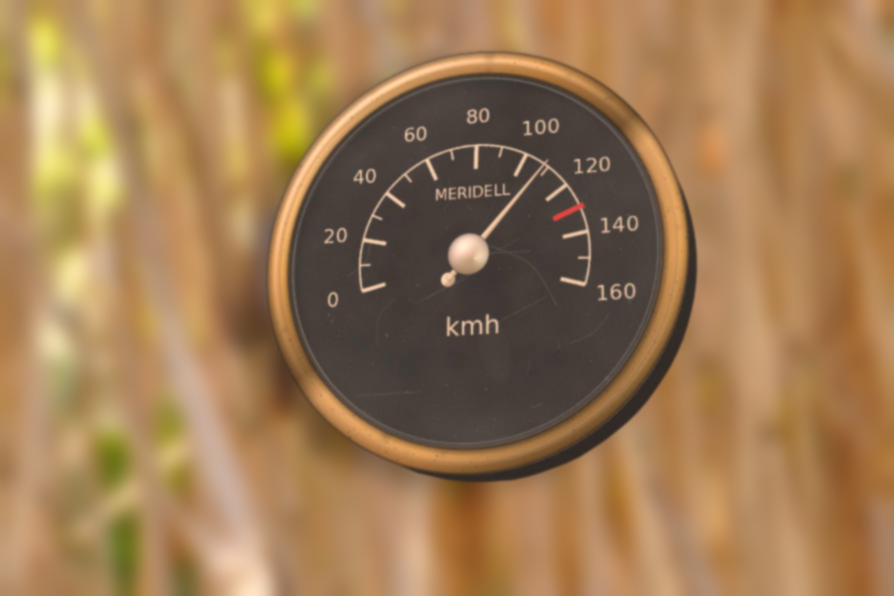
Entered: 110 km/h
